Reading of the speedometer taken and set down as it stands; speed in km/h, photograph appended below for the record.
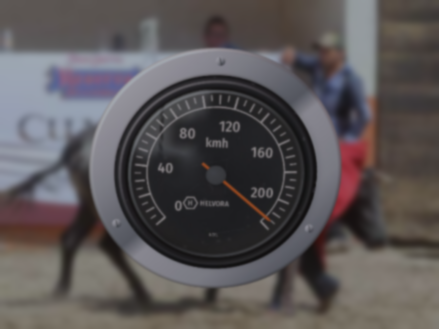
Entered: 215 km/h
